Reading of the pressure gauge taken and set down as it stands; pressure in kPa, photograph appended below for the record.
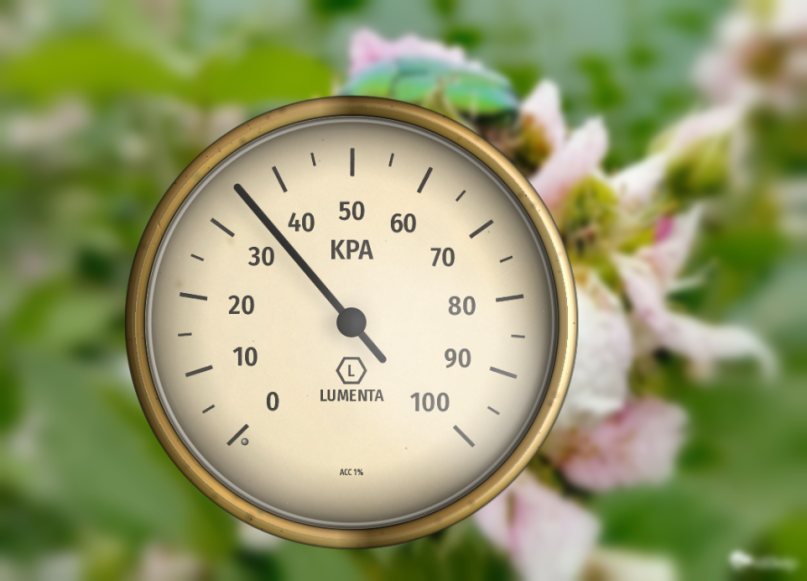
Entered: 35 kPa
